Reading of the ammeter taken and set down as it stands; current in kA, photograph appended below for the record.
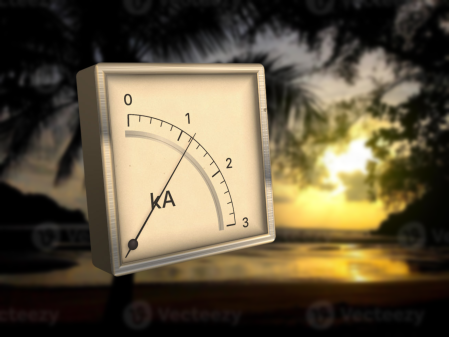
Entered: 1.2 kA
